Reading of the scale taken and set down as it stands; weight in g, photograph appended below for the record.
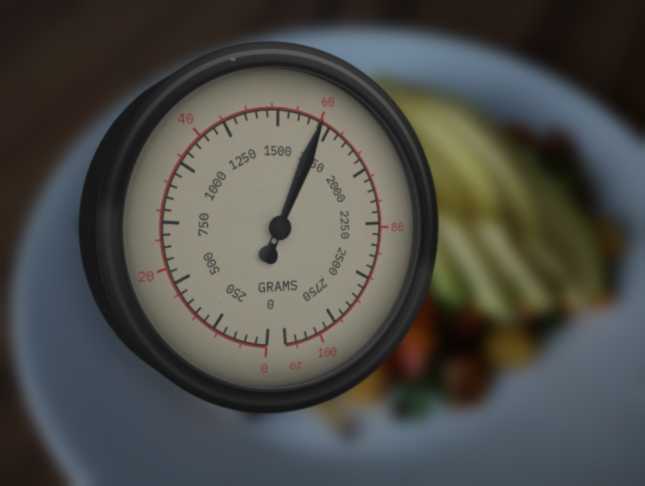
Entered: 1700 g
